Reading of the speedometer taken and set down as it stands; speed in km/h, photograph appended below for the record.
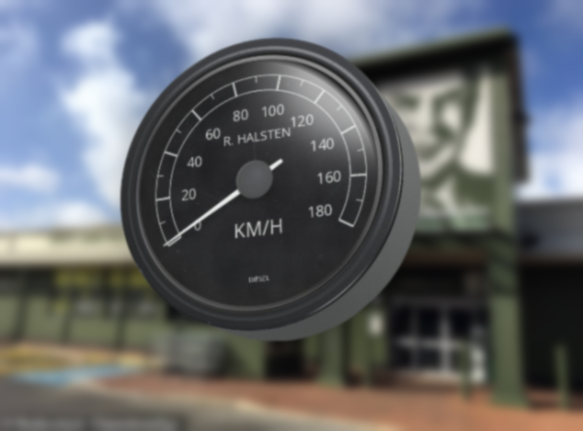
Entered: 0 km/h
